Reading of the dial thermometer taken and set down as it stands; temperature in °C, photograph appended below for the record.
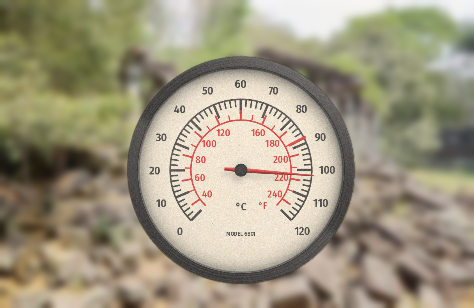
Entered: 102 °C
